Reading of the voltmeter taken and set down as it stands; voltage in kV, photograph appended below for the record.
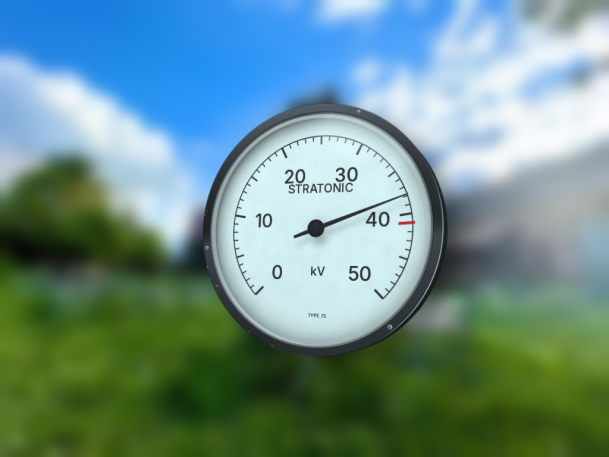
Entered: 38 kV
